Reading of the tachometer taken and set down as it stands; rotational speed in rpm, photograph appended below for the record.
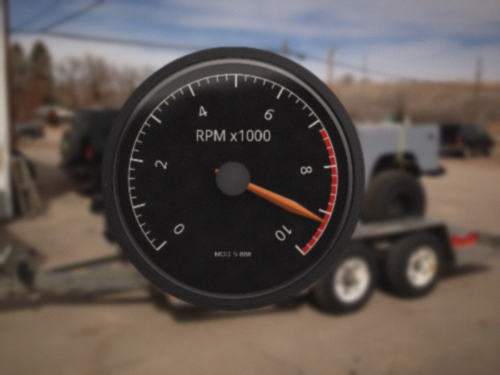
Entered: 9200 rpm
